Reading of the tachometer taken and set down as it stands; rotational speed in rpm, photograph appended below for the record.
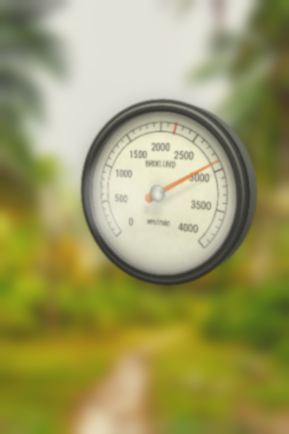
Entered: 2900 rpm
